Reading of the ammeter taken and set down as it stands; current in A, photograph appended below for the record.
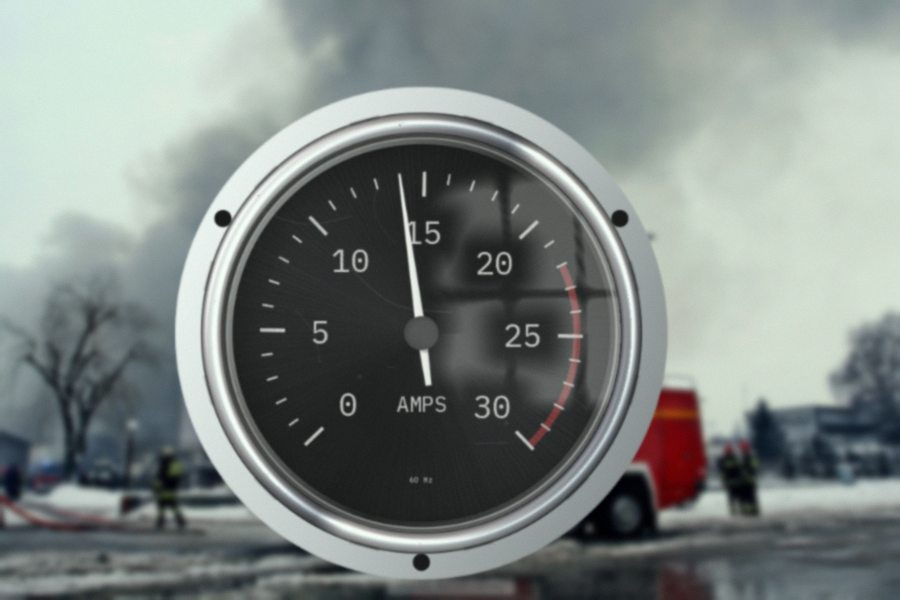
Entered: 14 A
